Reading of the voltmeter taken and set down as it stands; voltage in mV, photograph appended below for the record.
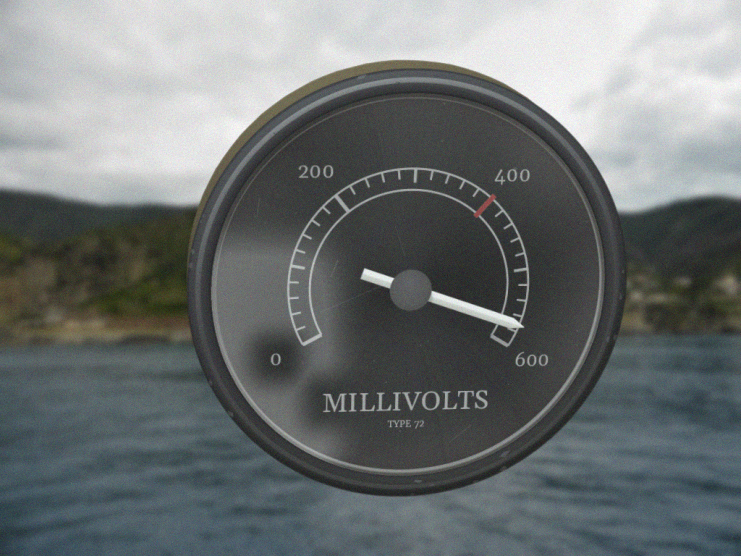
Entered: 570 mV
